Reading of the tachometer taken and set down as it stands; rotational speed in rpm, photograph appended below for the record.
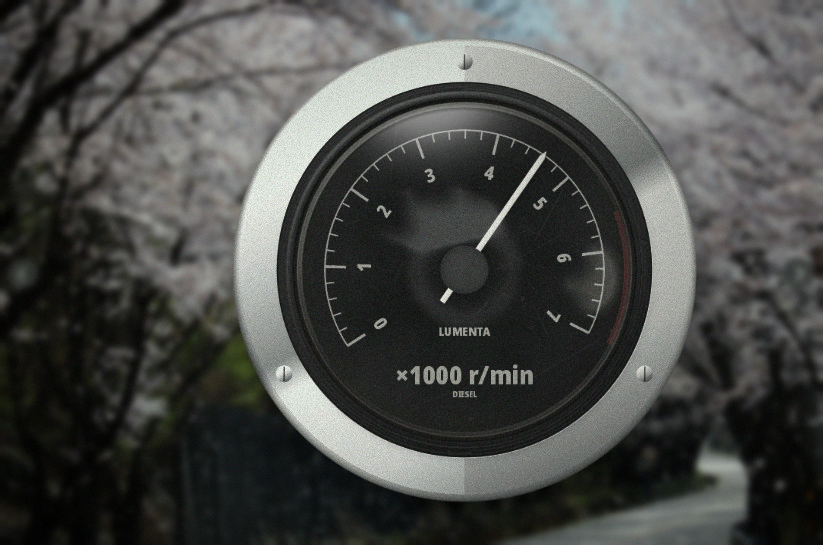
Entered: 4600 rpm
